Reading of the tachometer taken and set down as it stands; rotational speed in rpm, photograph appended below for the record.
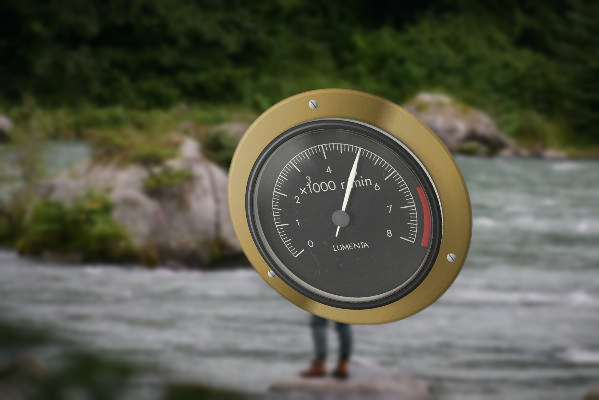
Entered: 5000 rpm
